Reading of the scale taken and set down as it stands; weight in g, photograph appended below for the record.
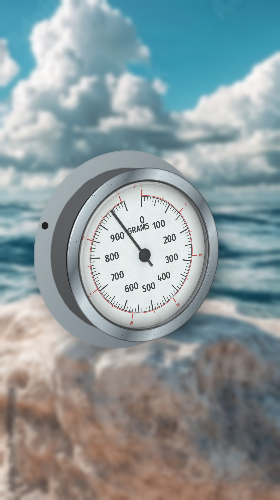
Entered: 950 g
